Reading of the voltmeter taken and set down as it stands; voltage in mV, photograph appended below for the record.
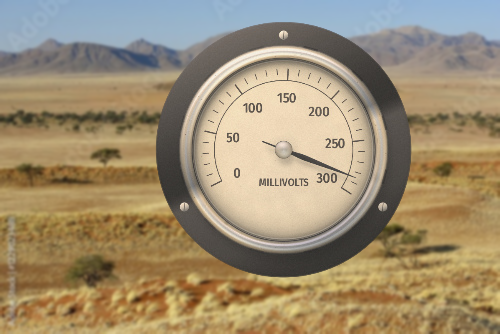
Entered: 285 mV
